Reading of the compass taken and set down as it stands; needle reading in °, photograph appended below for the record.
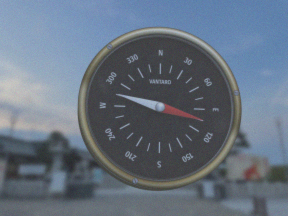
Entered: 105 °
